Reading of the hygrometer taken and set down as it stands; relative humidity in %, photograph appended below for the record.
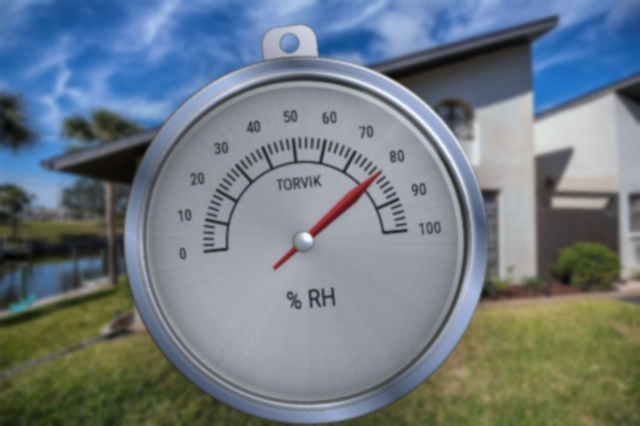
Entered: 80 %
